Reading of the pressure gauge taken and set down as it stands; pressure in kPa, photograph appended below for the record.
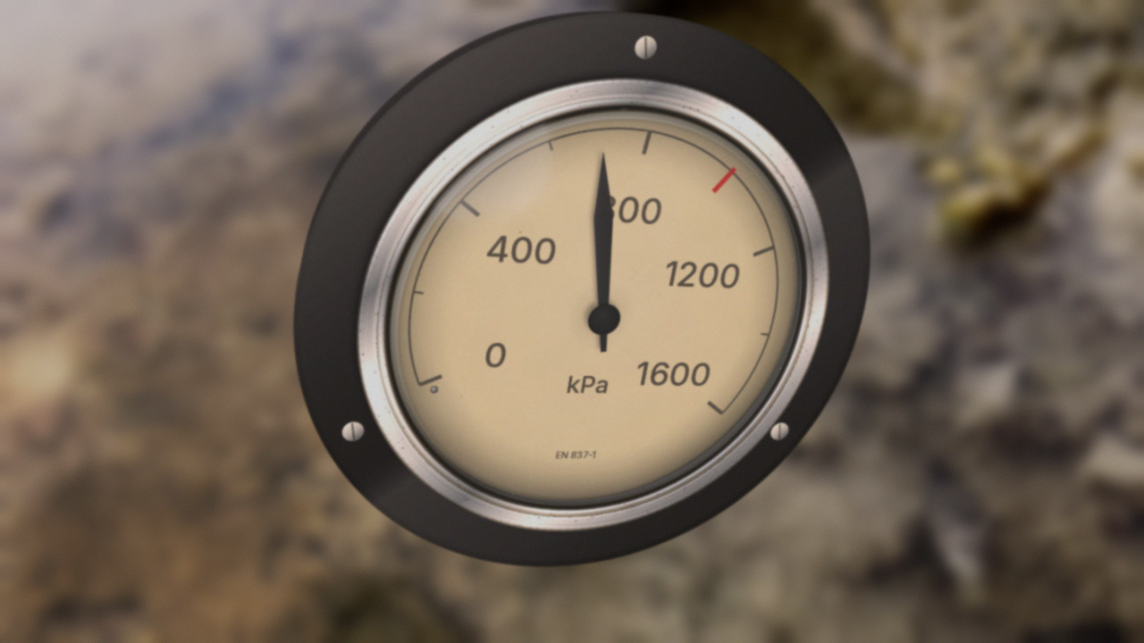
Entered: 700 kPa
